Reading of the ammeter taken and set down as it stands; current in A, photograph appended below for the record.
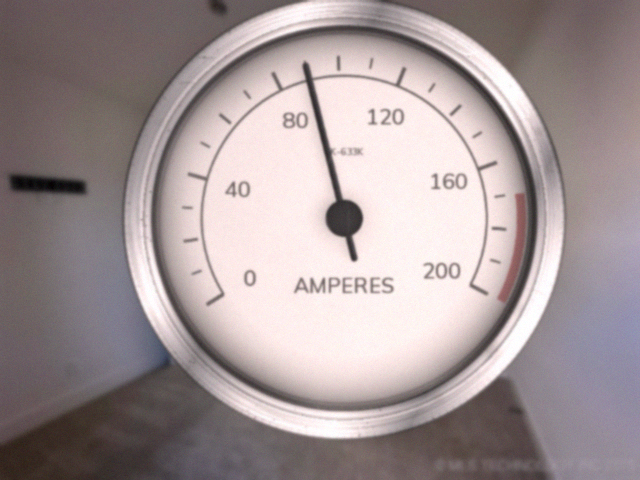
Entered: 90 A
